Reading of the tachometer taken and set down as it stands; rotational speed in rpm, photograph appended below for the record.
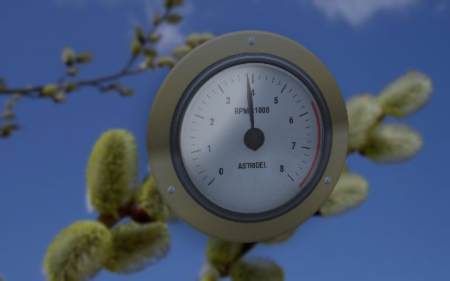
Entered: 3800 rpm
